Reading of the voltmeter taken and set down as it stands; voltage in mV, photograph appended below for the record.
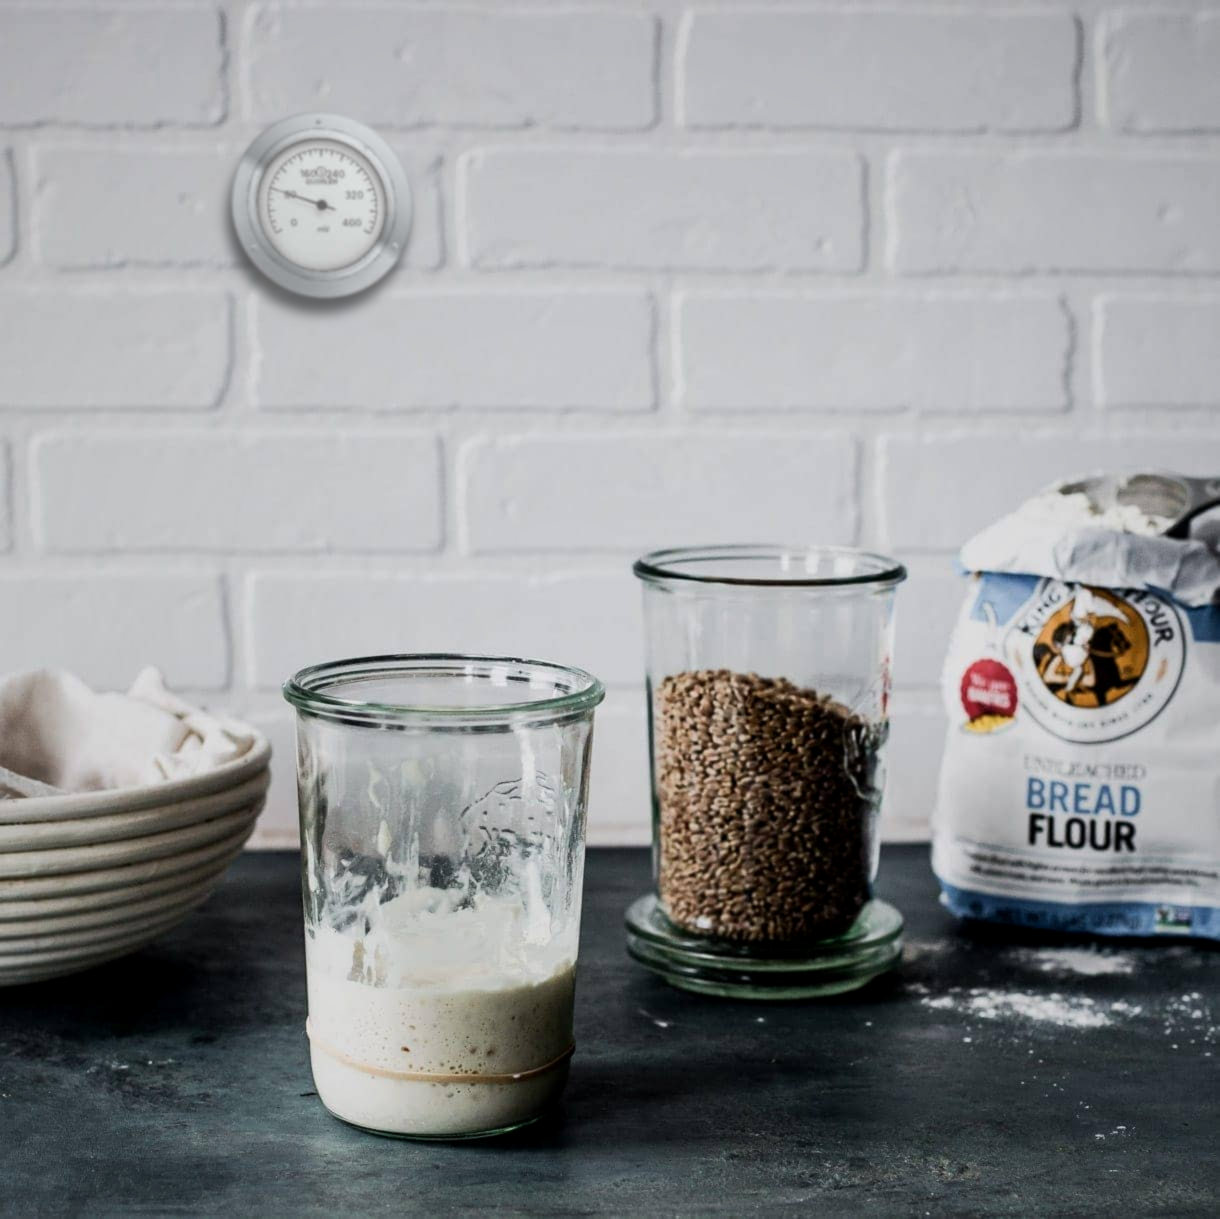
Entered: 80 mV
